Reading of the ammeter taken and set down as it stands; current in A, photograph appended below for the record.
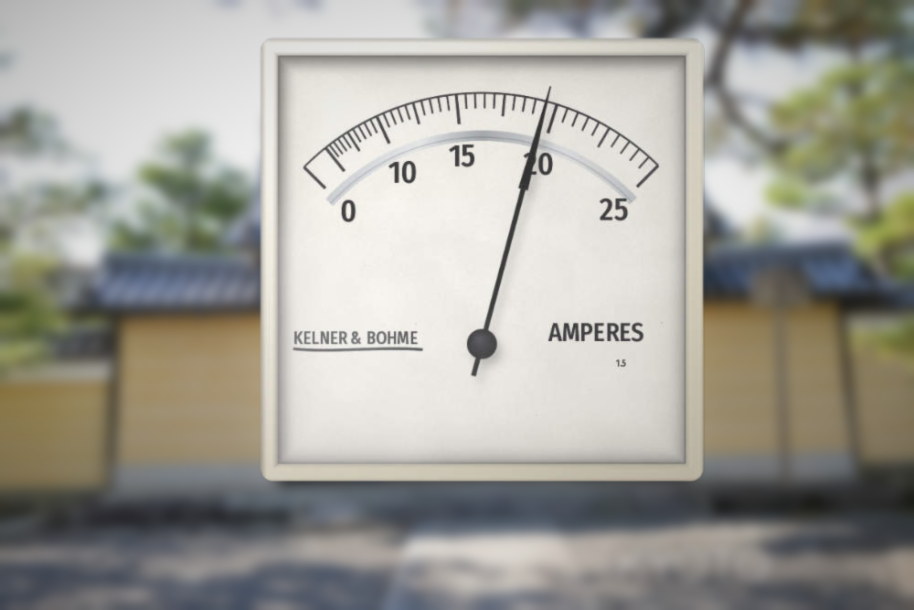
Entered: 19.5 A
